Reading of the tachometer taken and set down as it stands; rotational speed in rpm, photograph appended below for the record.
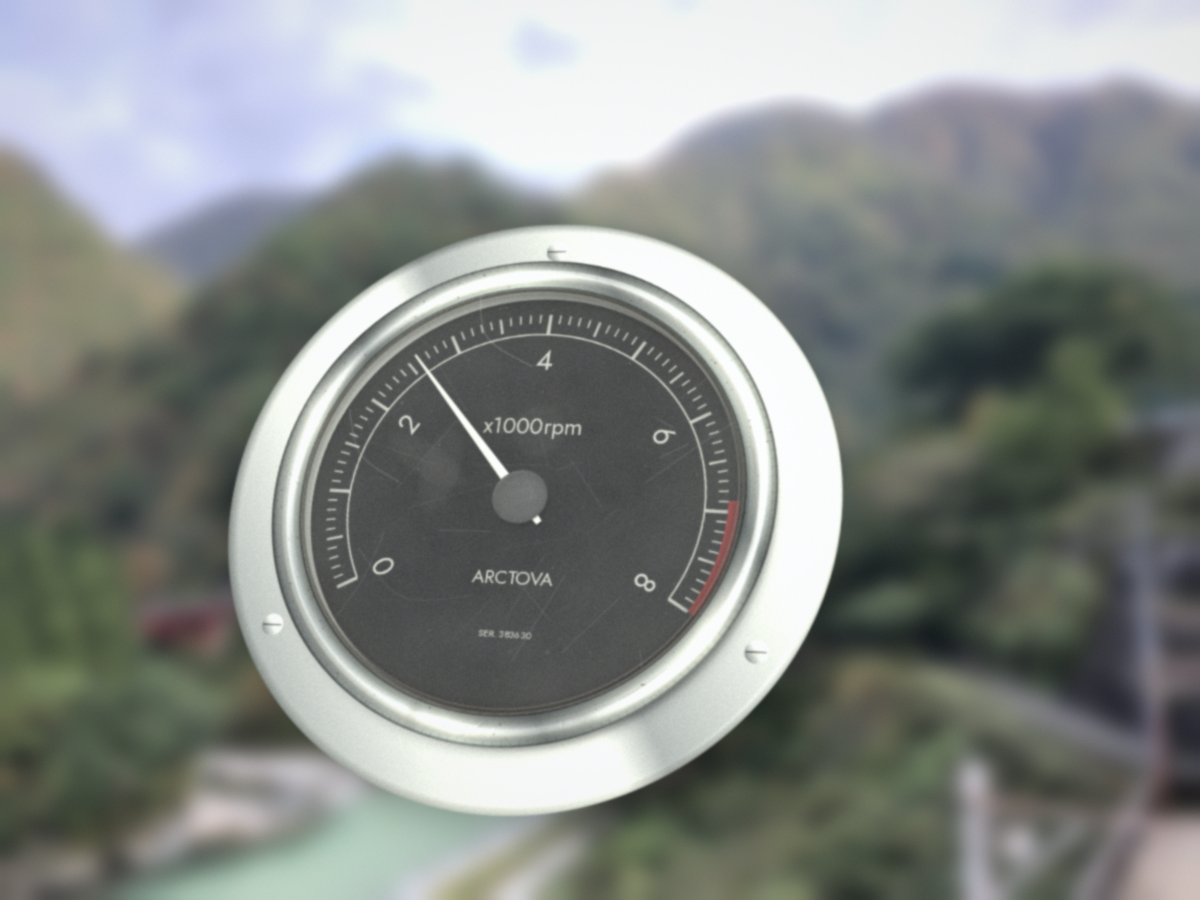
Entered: 2600 rpm
